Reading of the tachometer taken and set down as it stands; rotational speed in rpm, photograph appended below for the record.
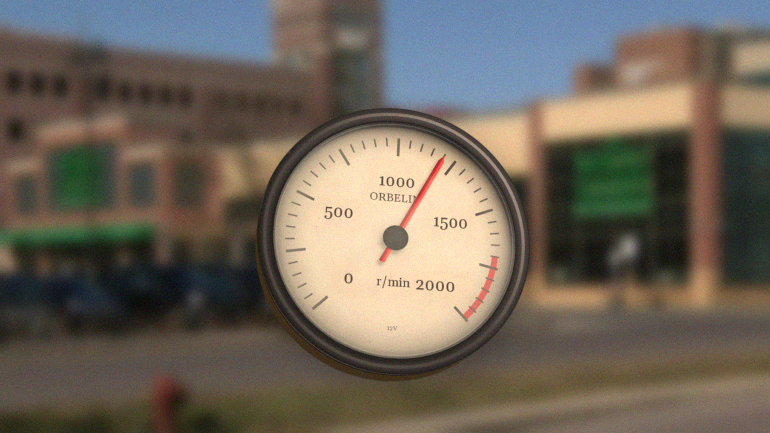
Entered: 1200 rpm
